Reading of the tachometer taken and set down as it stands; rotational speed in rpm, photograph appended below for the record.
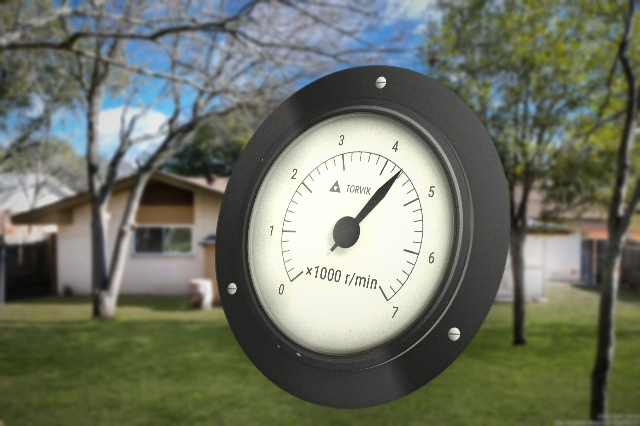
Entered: 4400 rpm
